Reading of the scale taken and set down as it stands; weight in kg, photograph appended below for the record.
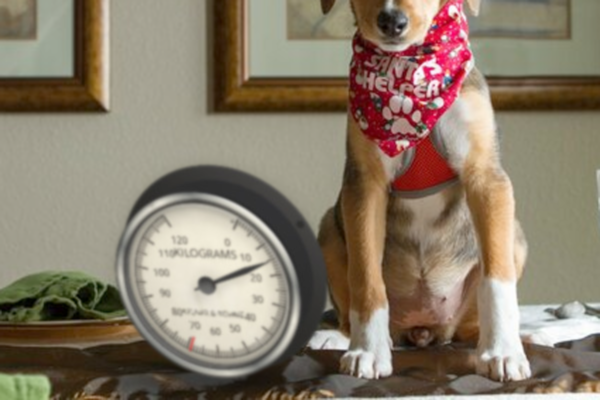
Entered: 15 kg
